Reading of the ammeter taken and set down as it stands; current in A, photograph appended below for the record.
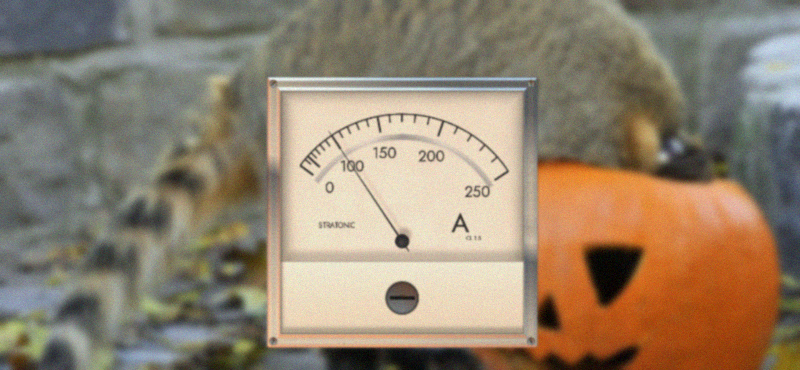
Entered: 100 A
